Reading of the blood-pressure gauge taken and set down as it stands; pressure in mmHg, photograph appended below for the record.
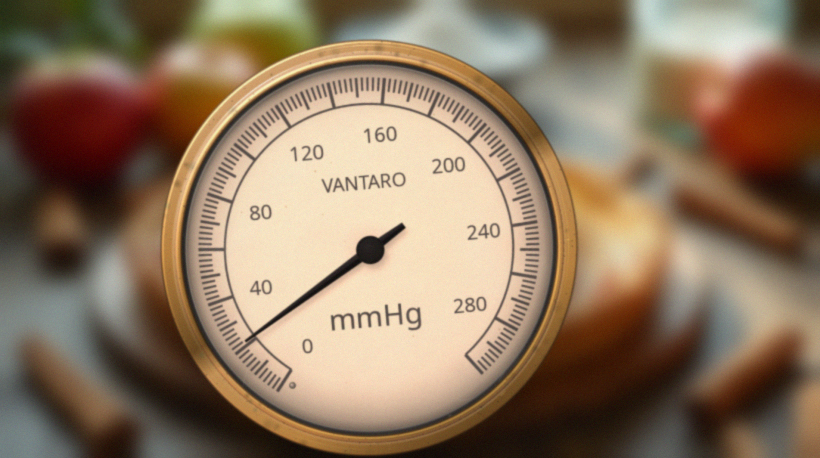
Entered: 22 mmHg
